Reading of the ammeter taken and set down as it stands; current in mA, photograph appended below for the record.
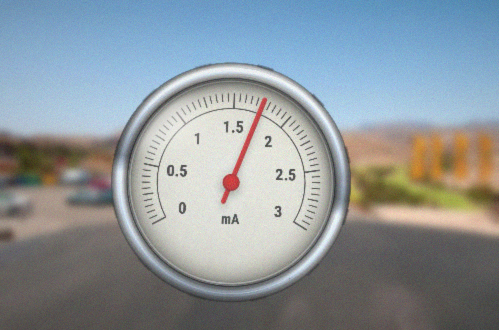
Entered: 1.75 mA
